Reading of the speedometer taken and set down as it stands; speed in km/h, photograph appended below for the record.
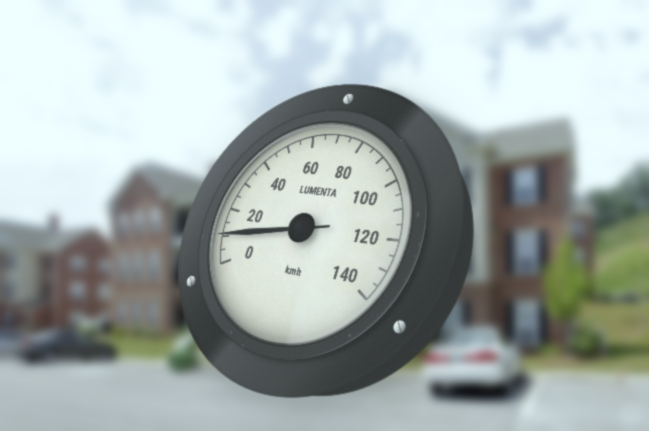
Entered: 10 km/h
